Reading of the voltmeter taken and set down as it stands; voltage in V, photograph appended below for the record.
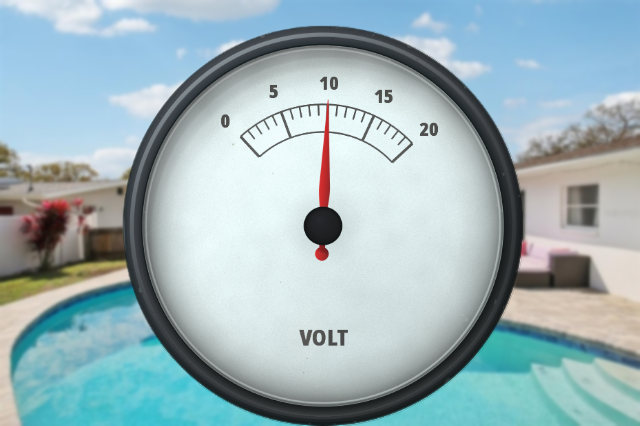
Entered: 10 V
